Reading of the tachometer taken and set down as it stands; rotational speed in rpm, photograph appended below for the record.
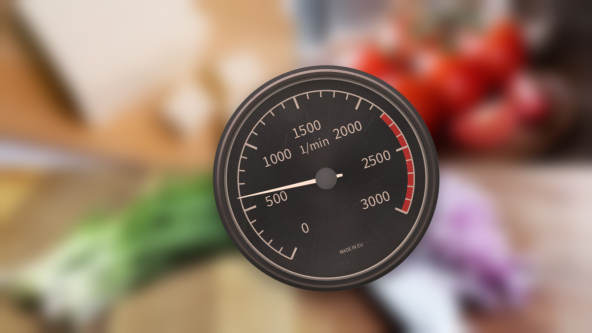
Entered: 600 rpm
